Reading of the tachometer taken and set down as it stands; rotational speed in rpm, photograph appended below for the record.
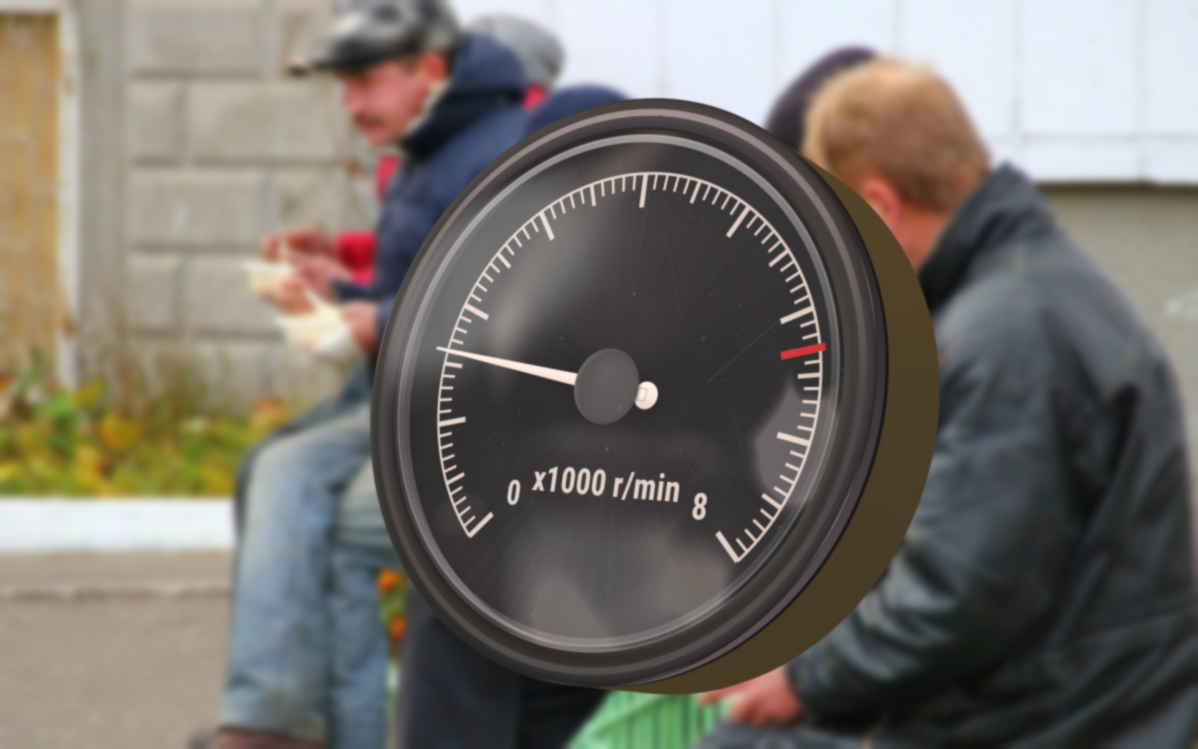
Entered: 1600 rpm
